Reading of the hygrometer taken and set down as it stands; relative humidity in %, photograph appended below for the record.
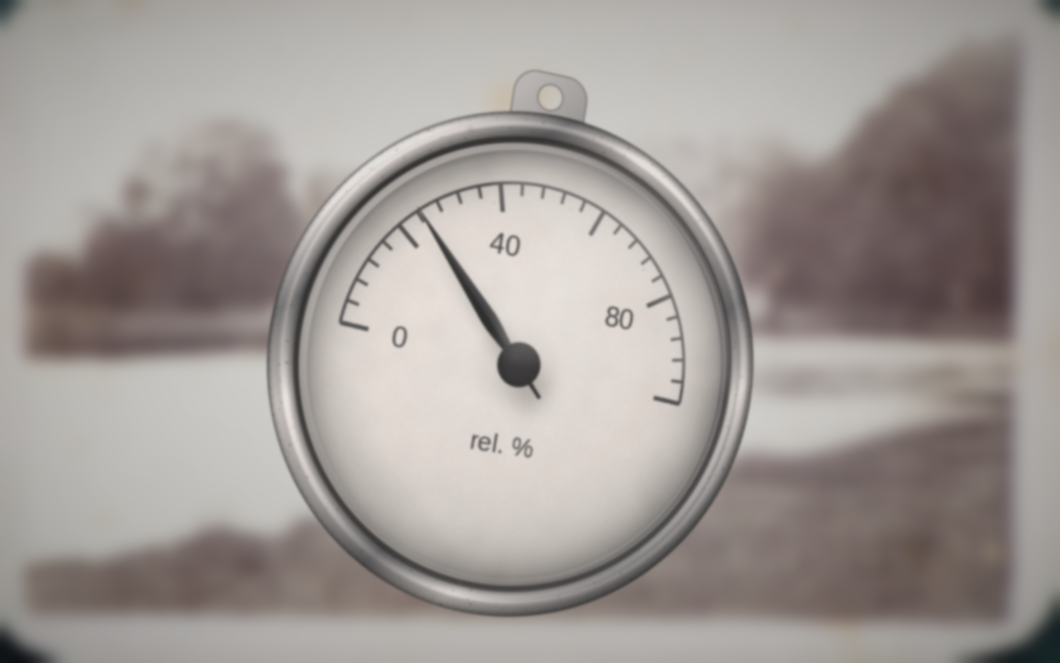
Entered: 24 %
